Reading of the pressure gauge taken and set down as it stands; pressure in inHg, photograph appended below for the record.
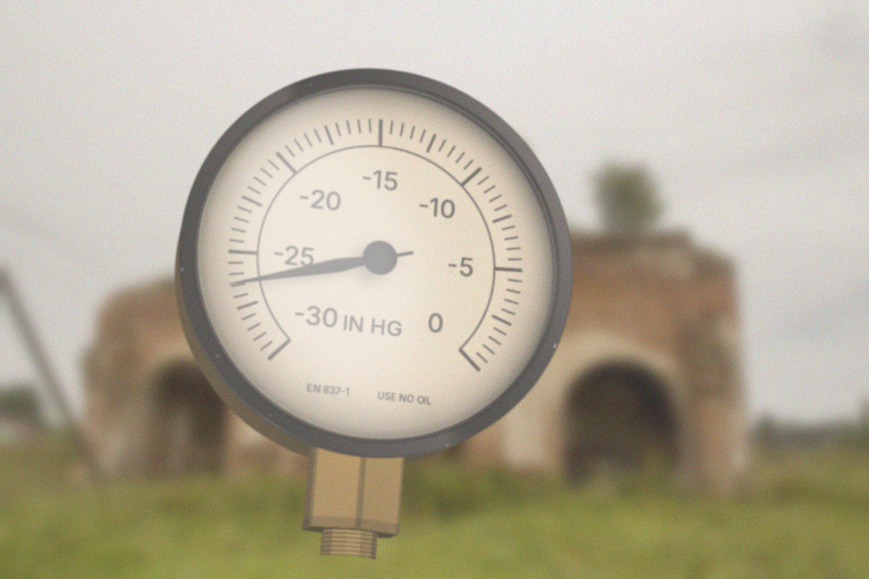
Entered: -26.5 inHg
